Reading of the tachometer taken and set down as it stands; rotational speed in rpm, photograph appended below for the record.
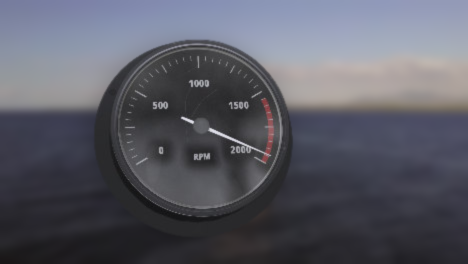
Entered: 1950 rpm
